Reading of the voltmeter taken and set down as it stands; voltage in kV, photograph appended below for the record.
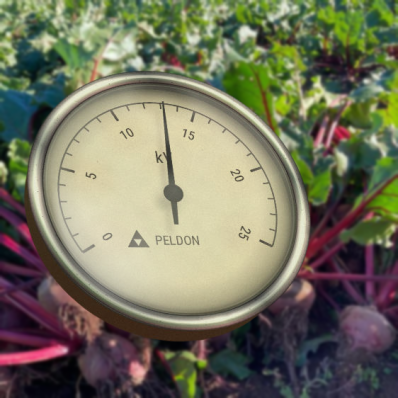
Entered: 13 kV
